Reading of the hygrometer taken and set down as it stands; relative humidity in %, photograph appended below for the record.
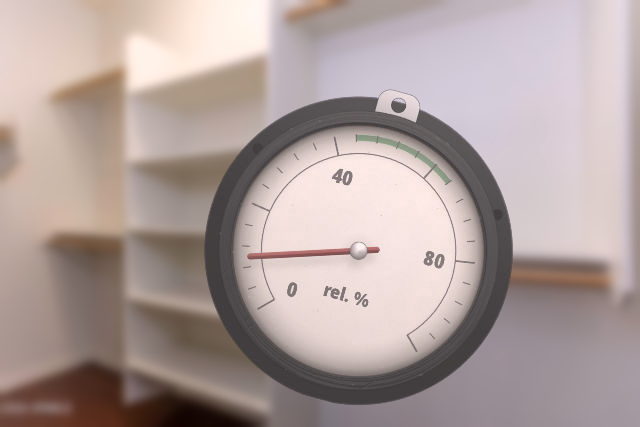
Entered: 10 %
